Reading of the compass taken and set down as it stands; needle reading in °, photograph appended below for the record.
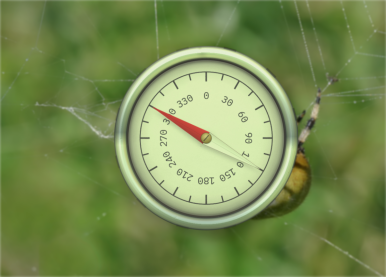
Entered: 300 °
